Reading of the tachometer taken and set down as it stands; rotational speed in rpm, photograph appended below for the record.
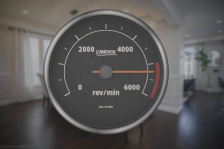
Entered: 5250 rpm
